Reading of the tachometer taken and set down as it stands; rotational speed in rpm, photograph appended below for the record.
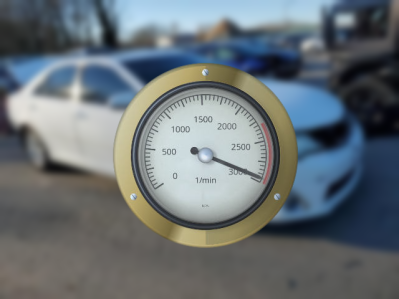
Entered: 2950 rpm
